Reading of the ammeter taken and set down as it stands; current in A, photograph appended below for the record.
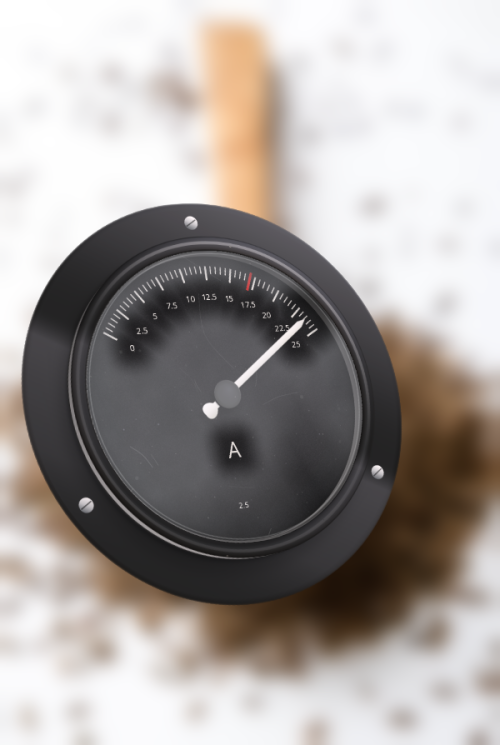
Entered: 23.5 A
